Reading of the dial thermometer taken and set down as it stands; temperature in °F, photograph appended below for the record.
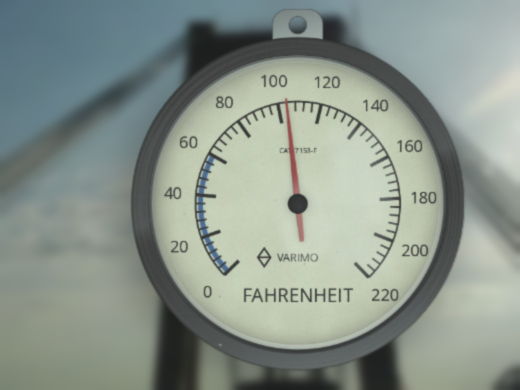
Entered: 104 °F
